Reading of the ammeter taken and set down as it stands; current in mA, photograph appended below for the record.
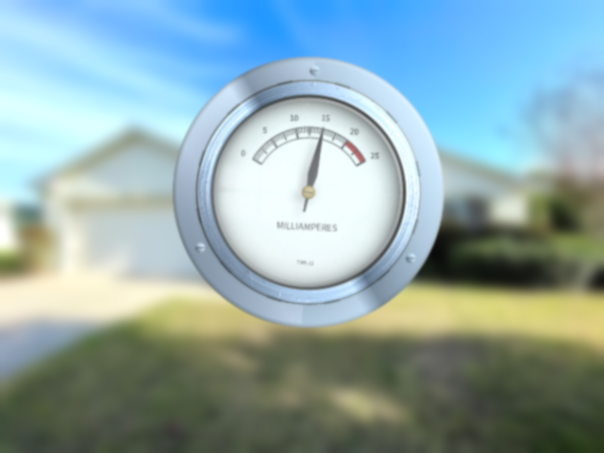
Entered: 15 mA
